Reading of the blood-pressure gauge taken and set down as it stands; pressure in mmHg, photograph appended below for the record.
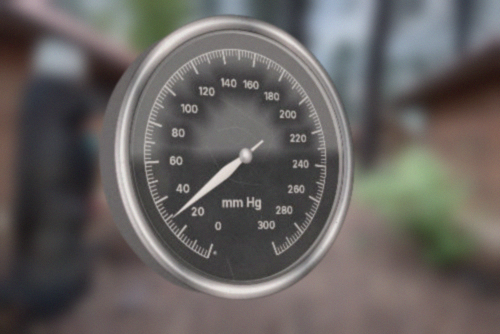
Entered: 30 mmHg
